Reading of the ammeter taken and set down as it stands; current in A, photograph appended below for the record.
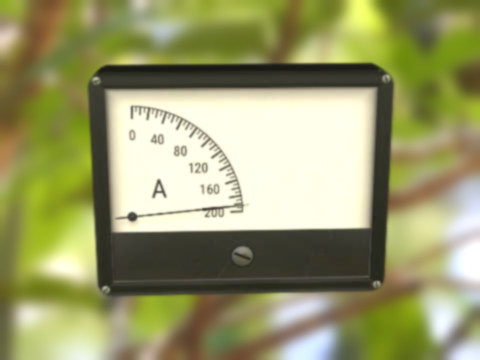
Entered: 190 A
